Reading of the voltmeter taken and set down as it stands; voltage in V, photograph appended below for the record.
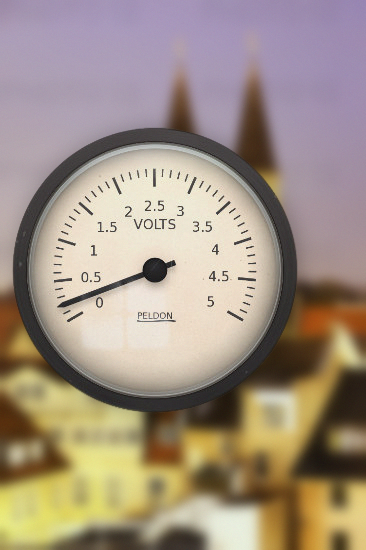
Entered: 0.2 V
